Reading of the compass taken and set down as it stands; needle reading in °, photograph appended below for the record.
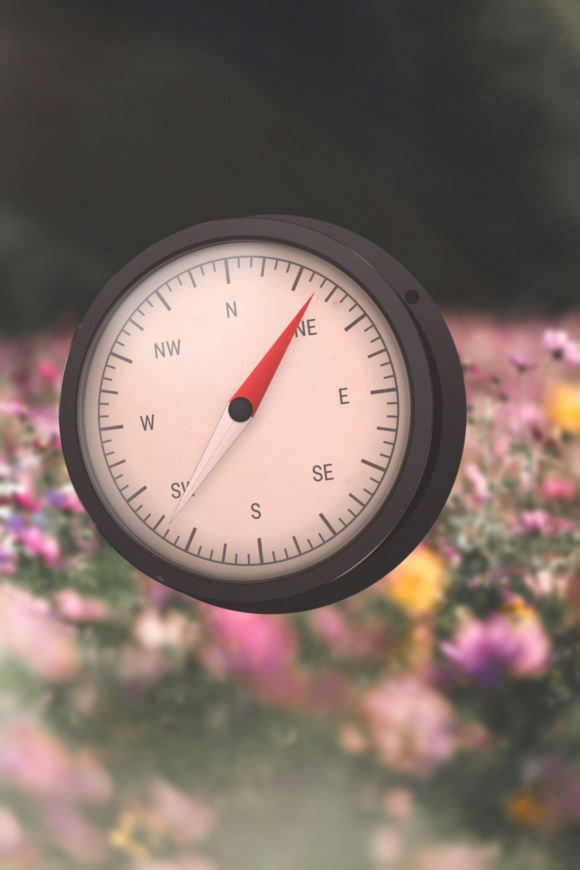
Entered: 40 °
